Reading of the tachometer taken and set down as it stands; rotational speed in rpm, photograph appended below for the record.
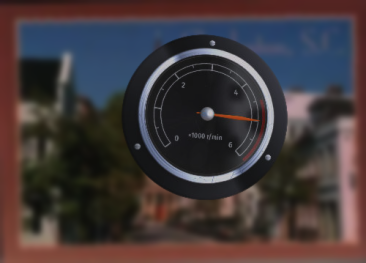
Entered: 5000 rpm
